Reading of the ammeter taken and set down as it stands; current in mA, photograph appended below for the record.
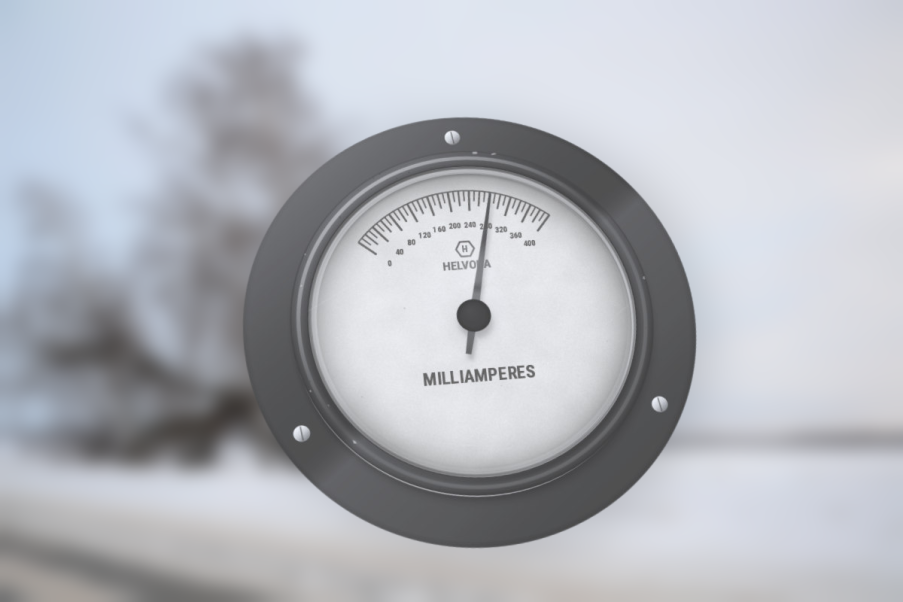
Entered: 280 mA
